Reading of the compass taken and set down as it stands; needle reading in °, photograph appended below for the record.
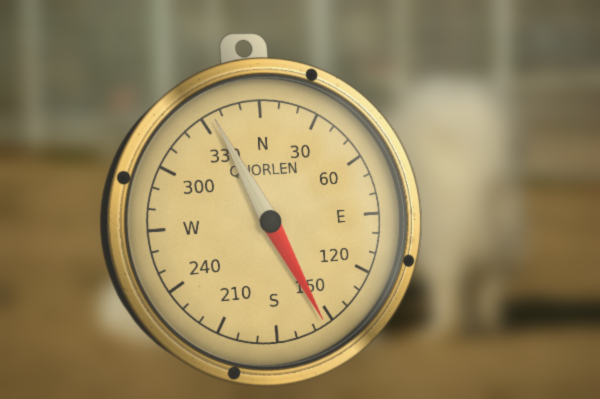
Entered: 155 °
